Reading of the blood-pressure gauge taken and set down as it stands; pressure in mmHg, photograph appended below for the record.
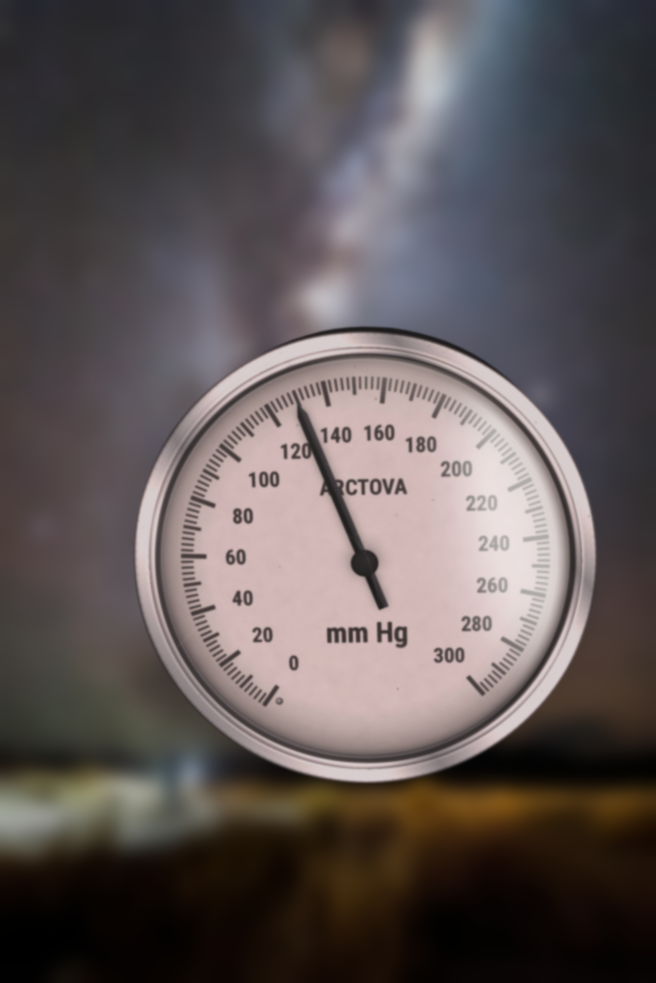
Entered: 130 mmHg
